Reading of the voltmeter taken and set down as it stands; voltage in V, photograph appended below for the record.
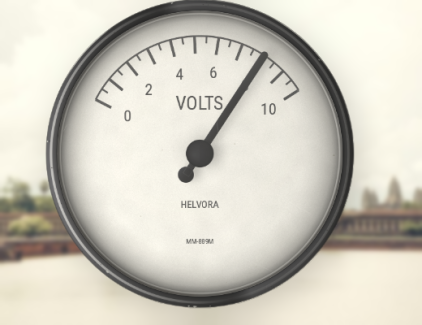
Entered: 8 V
